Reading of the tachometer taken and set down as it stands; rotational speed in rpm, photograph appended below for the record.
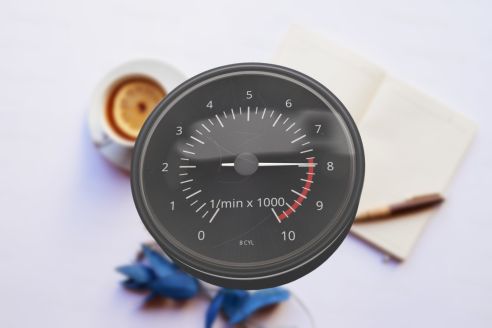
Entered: 8000 rpm
